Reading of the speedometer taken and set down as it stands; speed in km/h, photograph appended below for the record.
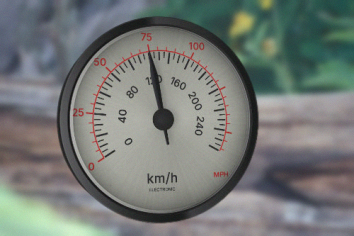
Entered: 120 km/h
